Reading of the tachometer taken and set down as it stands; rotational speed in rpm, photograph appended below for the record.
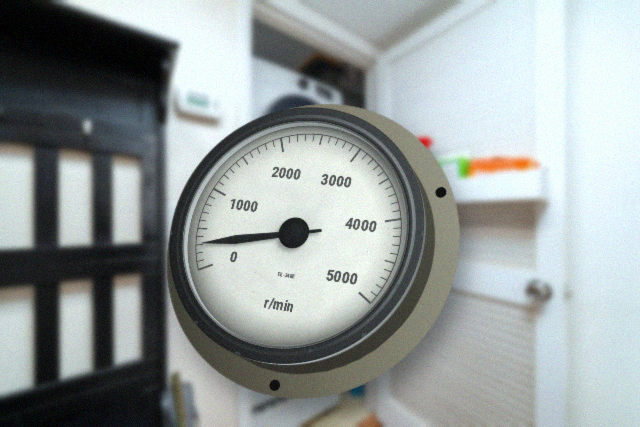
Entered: 300 rpm
